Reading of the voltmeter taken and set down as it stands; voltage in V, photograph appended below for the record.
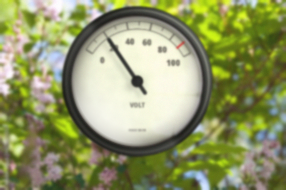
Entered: 20 V
